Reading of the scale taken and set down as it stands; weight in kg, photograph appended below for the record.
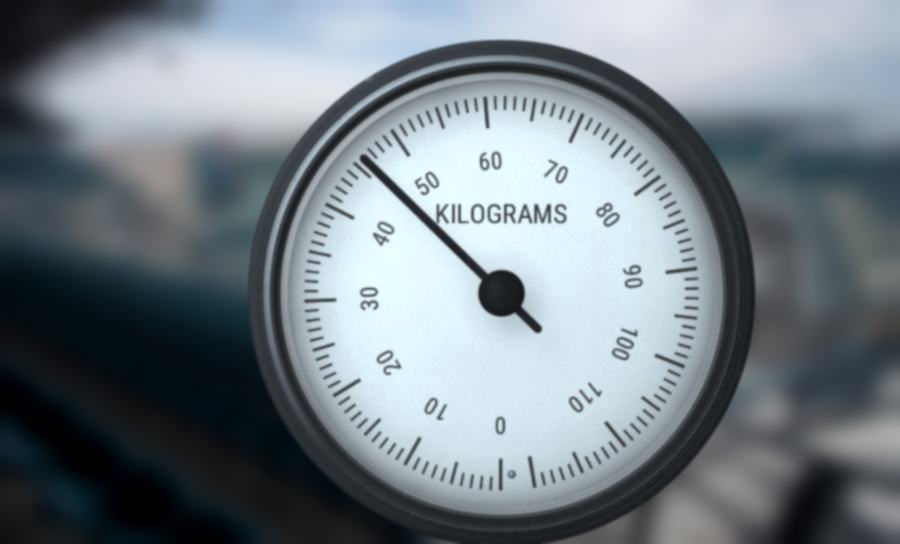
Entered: 46 kg
